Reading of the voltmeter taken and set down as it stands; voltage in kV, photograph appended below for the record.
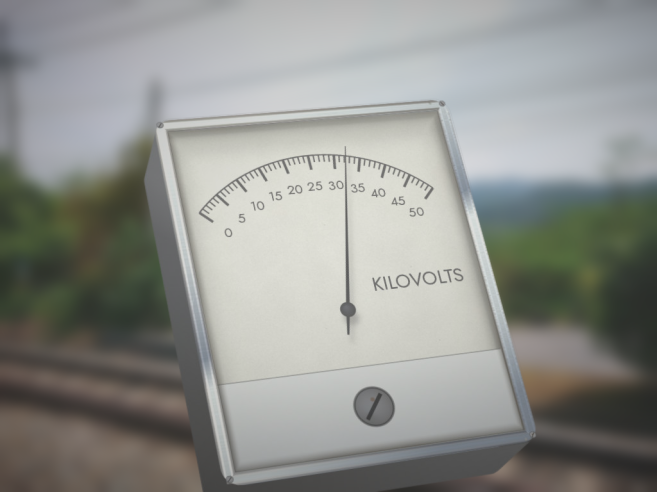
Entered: 32 kV
